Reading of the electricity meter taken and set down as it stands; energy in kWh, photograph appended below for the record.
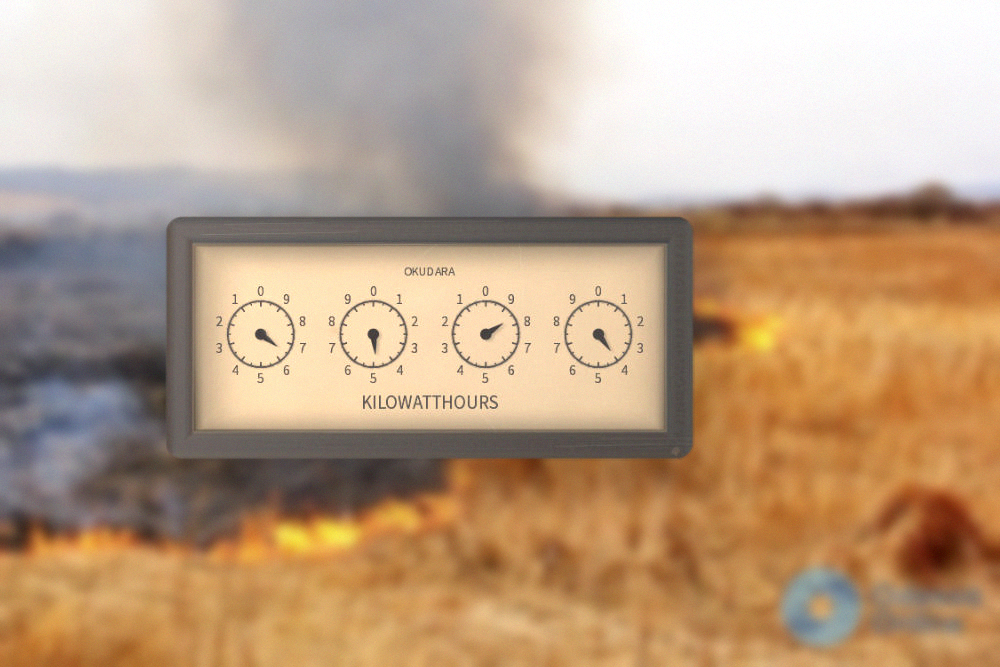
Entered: 6484 kWh
